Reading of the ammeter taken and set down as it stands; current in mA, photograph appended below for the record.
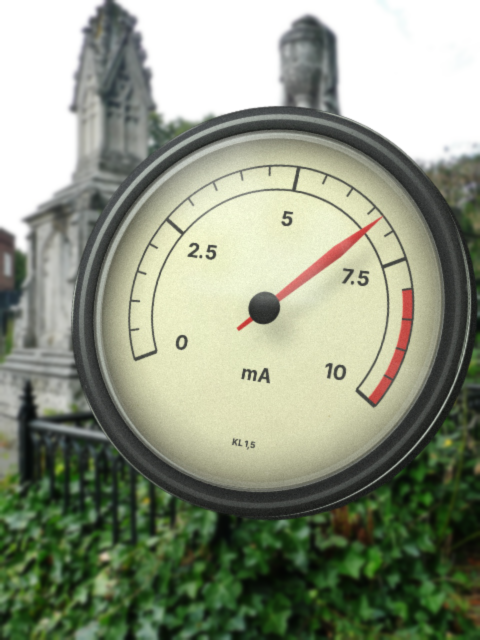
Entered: 6.75 mA
